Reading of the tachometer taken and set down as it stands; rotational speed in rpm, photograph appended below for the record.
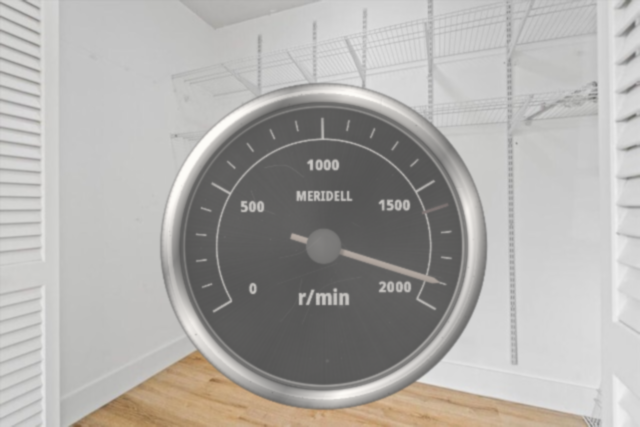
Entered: 1900 rpm
